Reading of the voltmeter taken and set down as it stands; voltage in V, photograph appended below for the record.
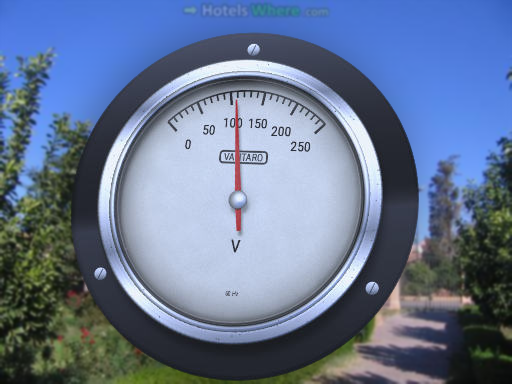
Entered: 110 V
